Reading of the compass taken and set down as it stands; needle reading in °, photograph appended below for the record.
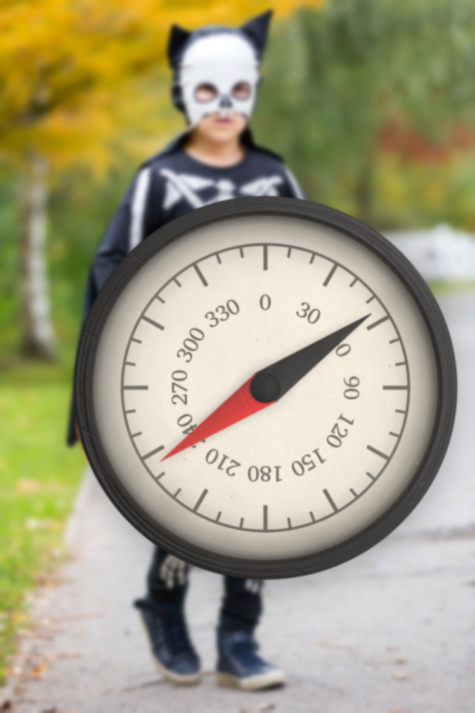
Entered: 235 °
